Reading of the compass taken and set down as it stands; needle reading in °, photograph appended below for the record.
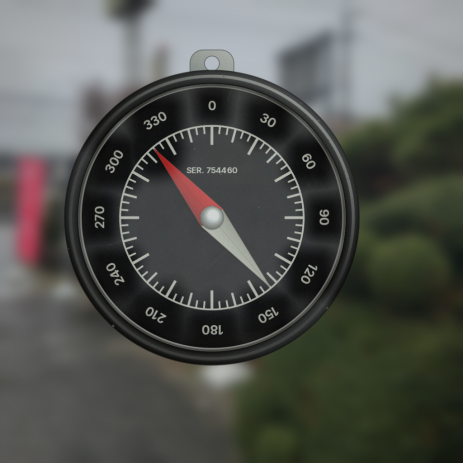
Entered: 320 °
